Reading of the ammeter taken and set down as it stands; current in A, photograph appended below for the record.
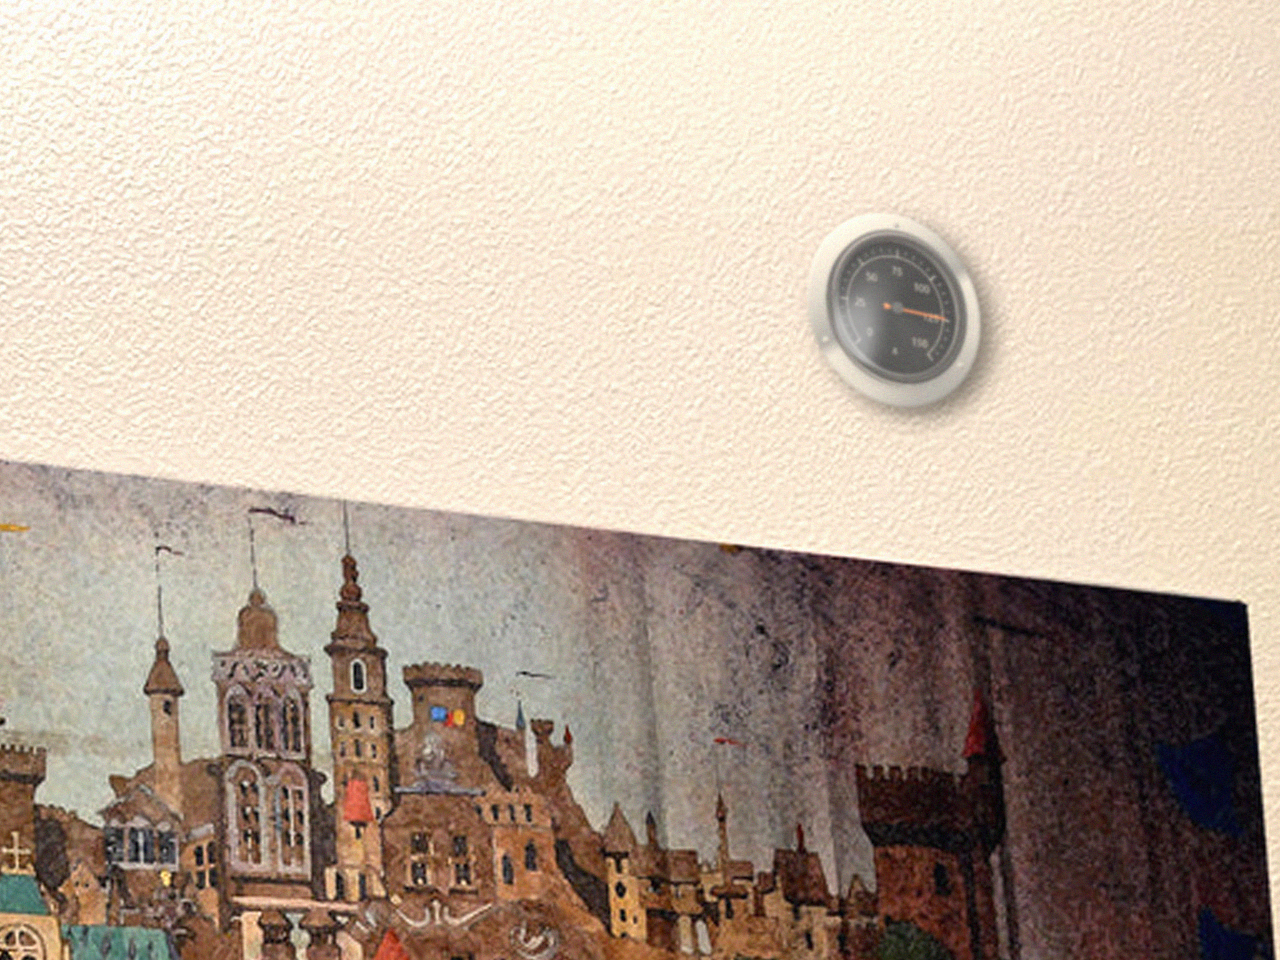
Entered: 125 A
